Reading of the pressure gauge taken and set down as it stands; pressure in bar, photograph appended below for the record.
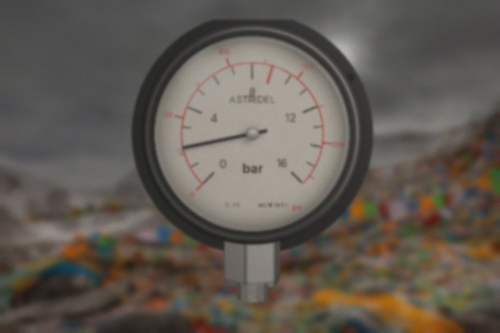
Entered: 2 bar
